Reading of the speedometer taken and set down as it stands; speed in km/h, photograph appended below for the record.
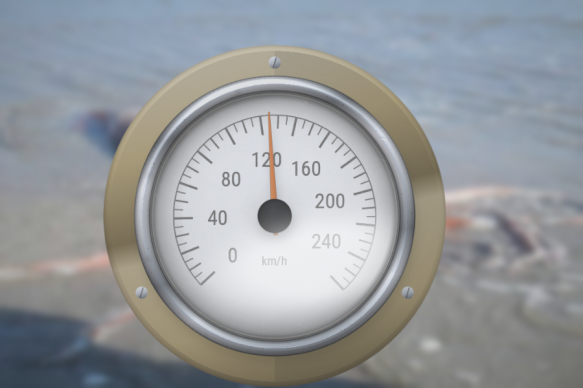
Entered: 125 km/h
